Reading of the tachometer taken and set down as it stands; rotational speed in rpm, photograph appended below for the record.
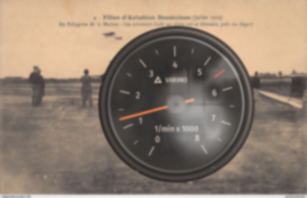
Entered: 1250 rpm
